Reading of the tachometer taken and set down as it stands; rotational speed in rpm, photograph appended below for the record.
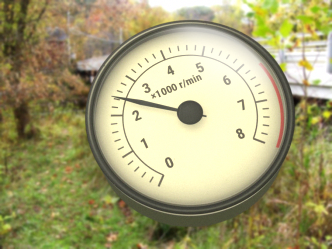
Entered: 2400 rpm
